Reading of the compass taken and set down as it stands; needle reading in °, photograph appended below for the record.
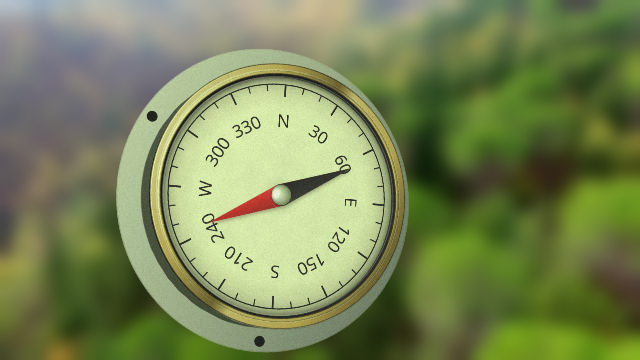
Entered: 245 °
